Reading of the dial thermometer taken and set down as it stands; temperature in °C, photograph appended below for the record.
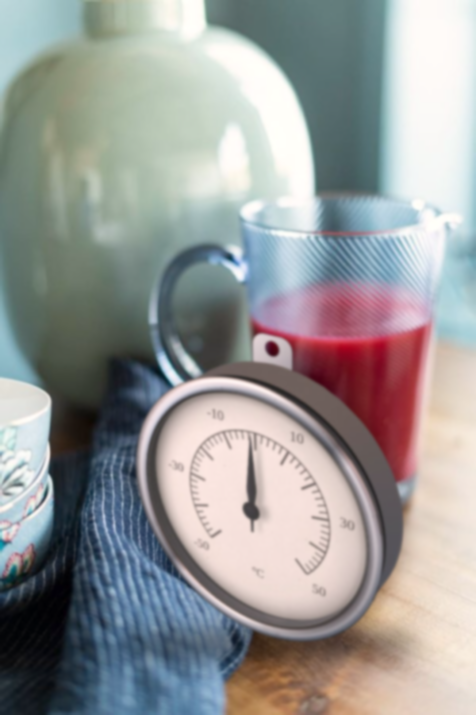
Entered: 0 °C
